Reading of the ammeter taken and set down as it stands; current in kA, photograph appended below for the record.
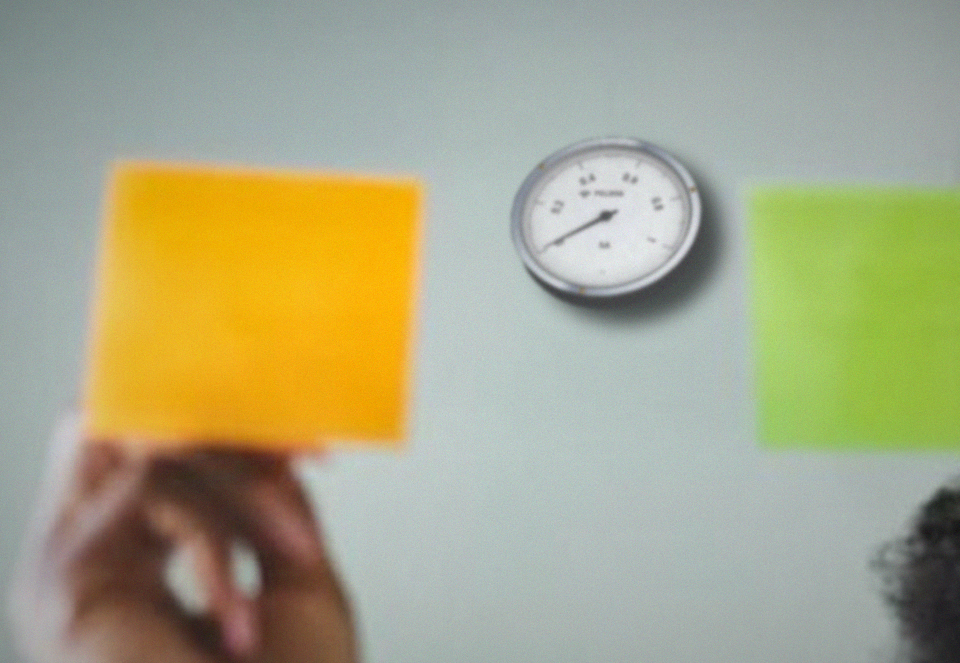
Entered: 0 kA
